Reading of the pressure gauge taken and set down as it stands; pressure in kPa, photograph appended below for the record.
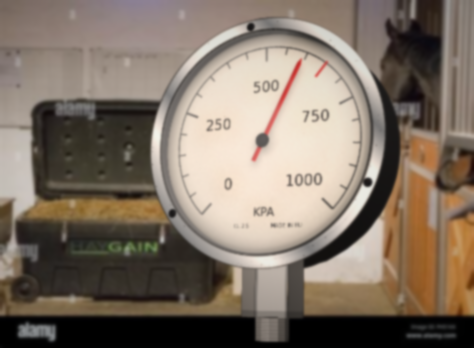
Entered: 600 kPa
